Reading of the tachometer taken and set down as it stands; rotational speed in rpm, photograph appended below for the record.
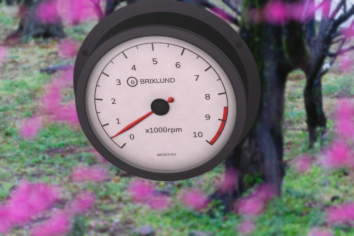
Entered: 500 rpm
